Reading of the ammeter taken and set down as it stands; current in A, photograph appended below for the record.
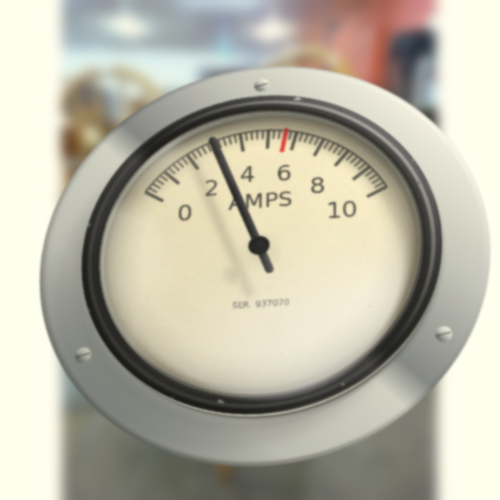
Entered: 3 A
